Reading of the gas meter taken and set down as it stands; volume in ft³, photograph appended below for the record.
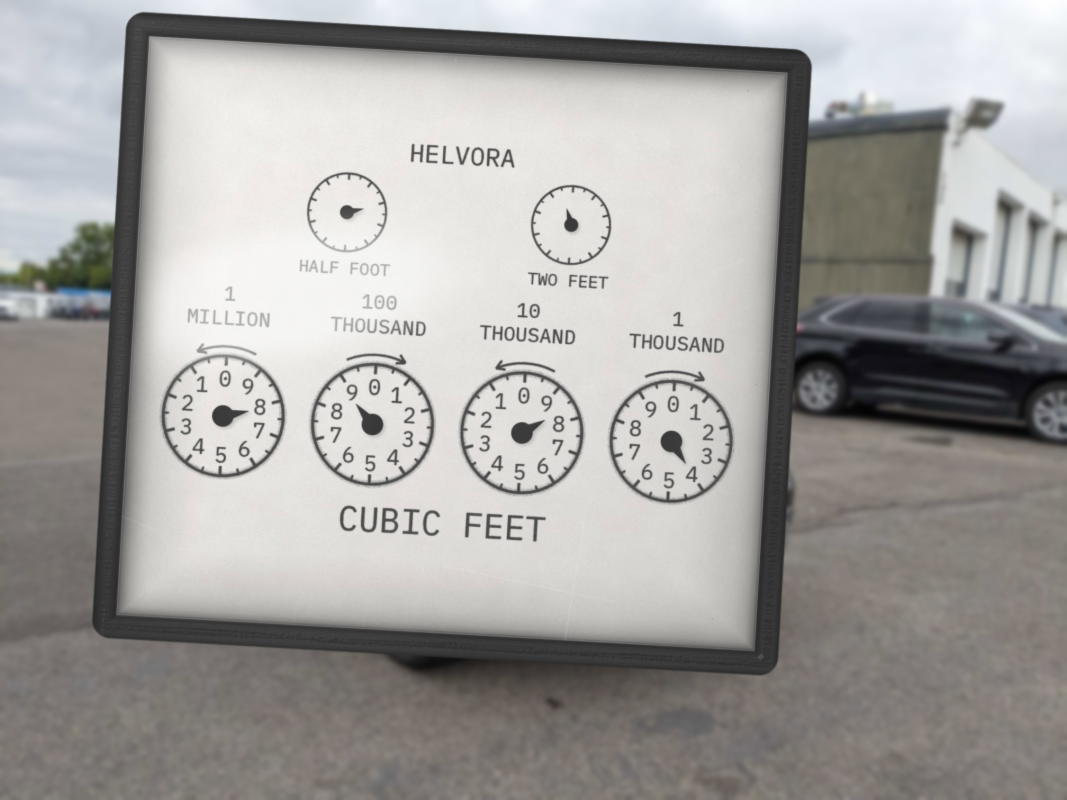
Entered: 788400 ft³
